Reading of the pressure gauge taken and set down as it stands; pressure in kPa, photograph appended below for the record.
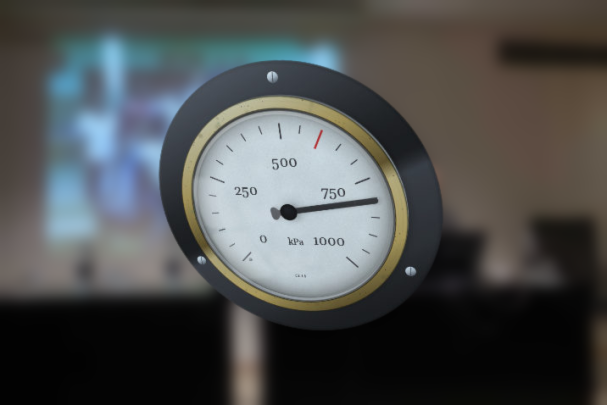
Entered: 800 kPa
